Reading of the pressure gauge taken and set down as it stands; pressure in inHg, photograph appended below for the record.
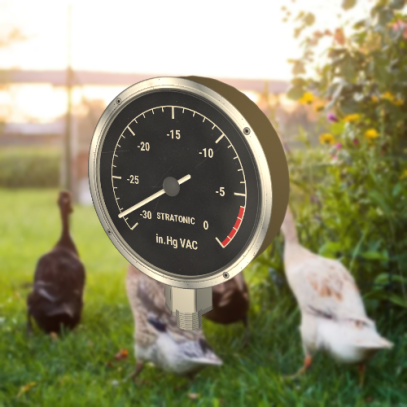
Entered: -28.5 inHg
